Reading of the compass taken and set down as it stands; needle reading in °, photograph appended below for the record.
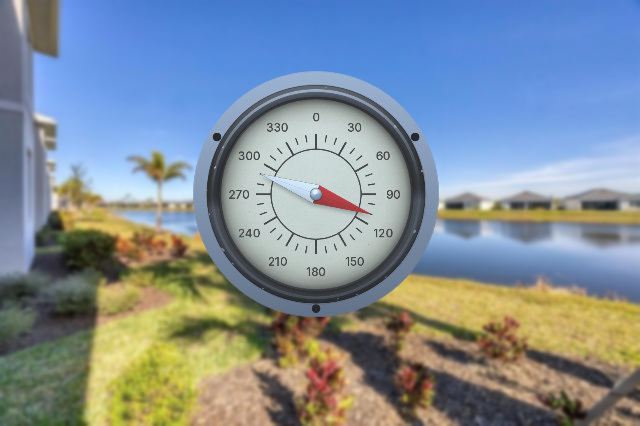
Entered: 110 °
